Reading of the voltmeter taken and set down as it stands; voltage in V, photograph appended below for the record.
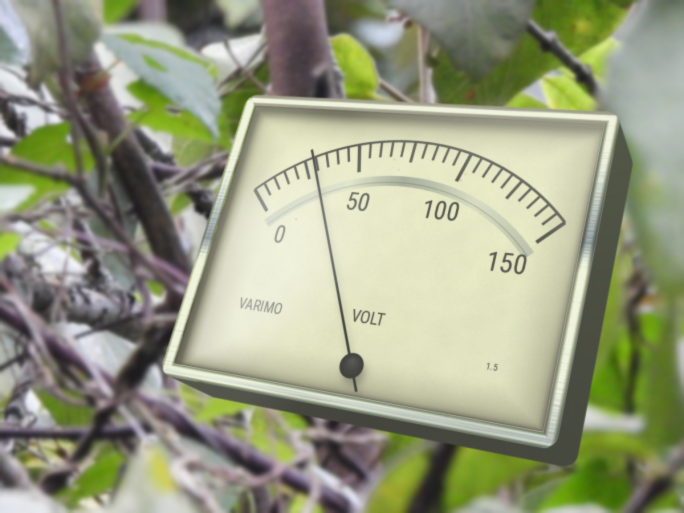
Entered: 30 V
